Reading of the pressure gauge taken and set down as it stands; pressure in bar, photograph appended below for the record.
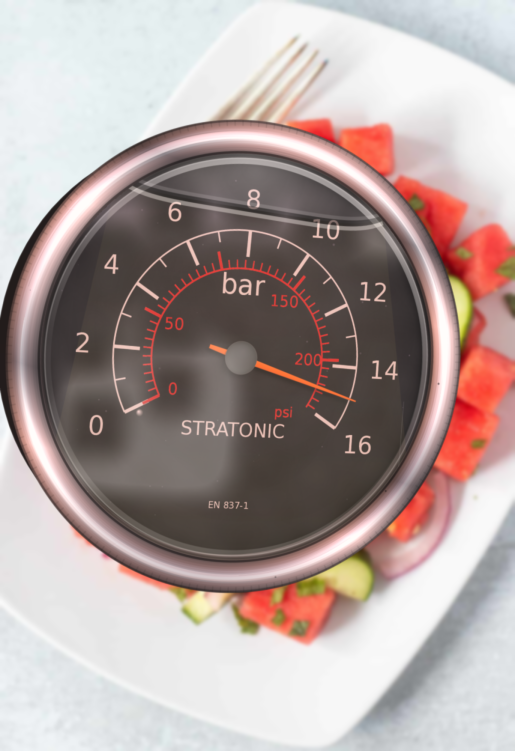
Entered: 15 bar
